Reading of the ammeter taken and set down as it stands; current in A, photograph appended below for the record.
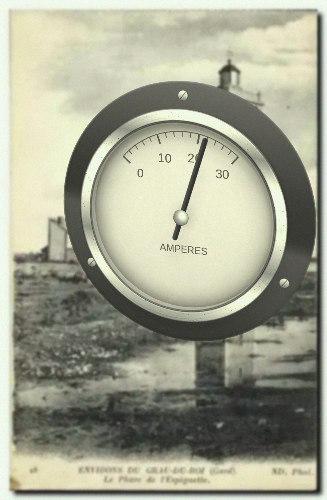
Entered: 22 A
